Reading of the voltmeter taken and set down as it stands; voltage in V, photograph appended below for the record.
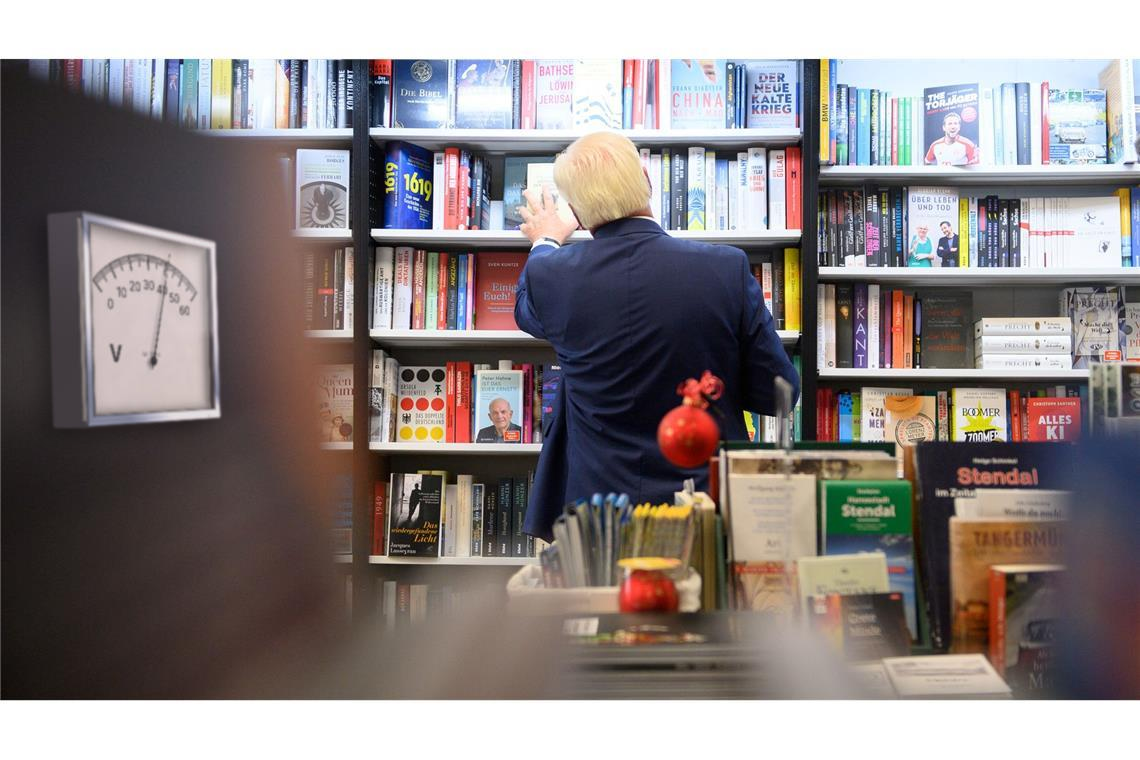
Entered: 40 V
